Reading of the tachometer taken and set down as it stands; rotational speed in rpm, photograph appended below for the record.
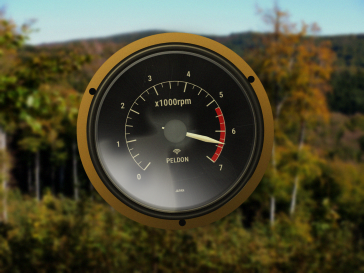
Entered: 6375 rpm
